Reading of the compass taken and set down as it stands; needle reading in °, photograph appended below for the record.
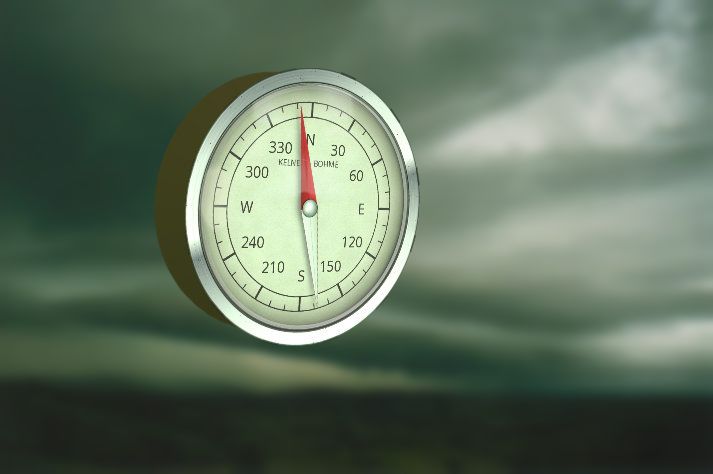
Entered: 350 °
